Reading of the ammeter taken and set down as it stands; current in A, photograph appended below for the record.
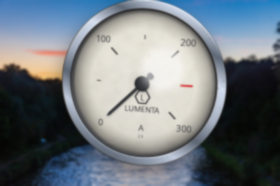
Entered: 0 A
